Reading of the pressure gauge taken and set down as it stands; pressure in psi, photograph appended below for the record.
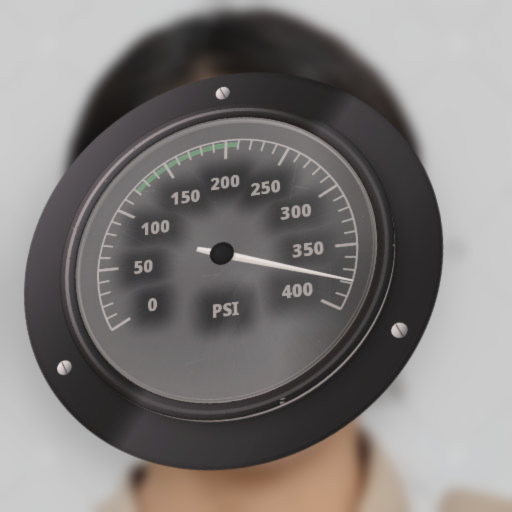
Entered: 380 psi
